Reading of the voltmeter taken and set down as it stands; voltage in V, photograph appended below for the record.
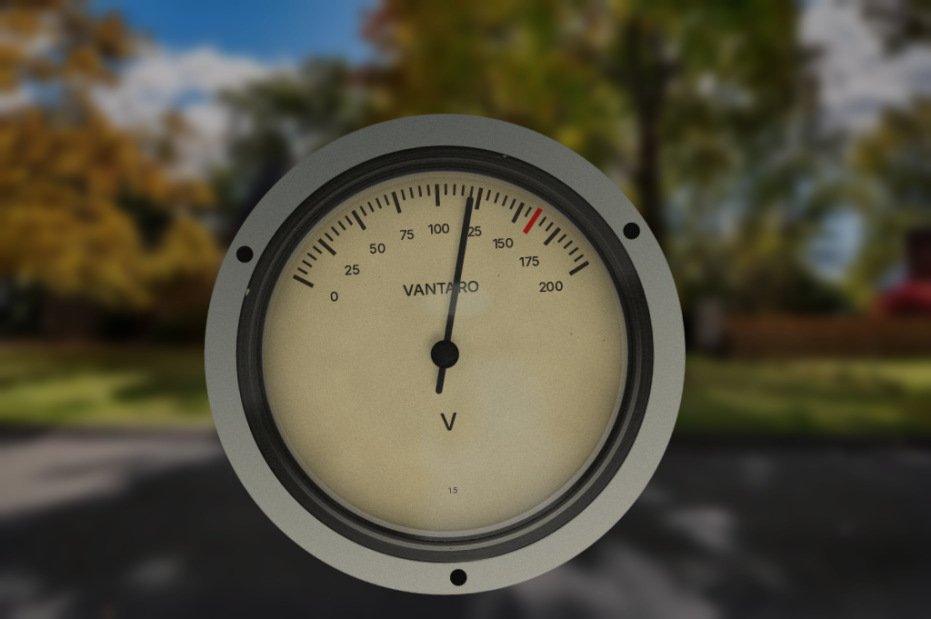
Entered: 120 V
